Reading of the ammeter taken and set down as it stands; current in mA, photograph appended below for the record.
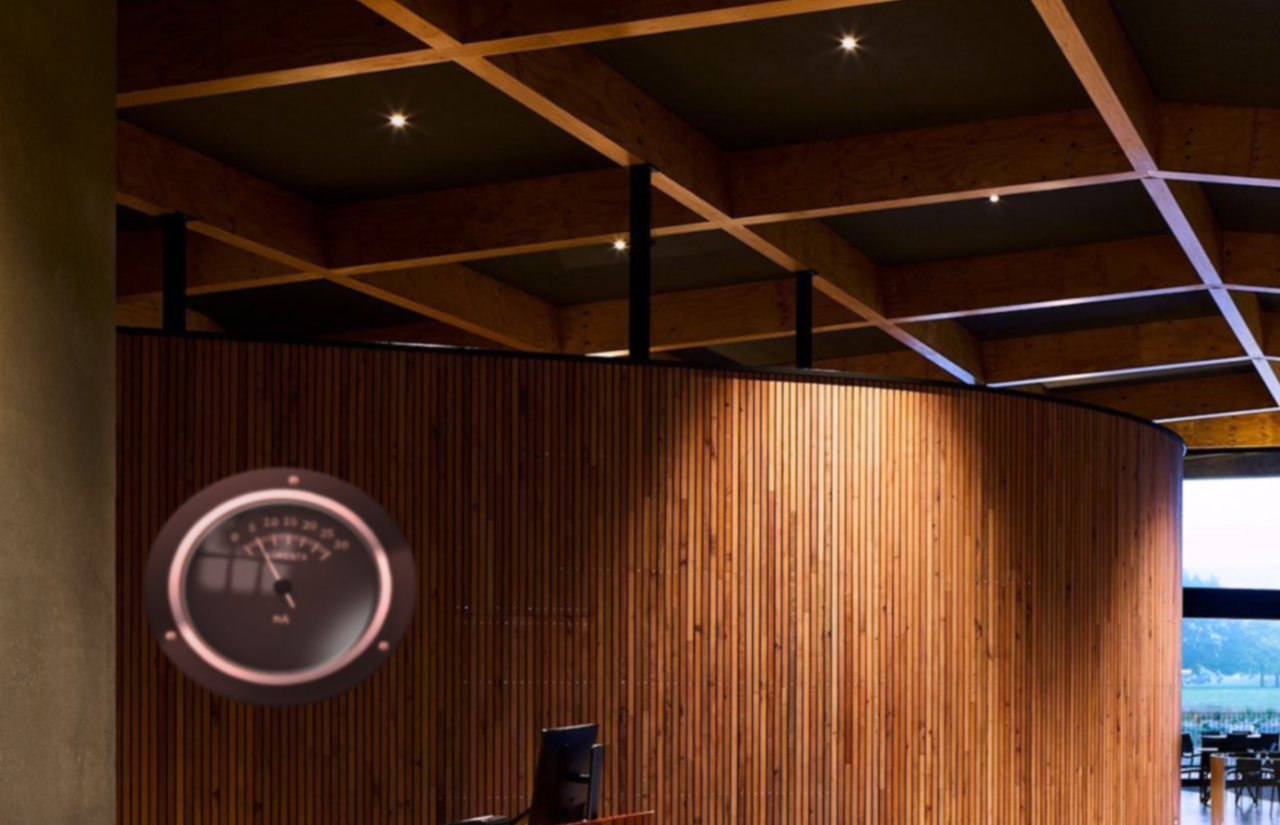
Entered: 5 mA
